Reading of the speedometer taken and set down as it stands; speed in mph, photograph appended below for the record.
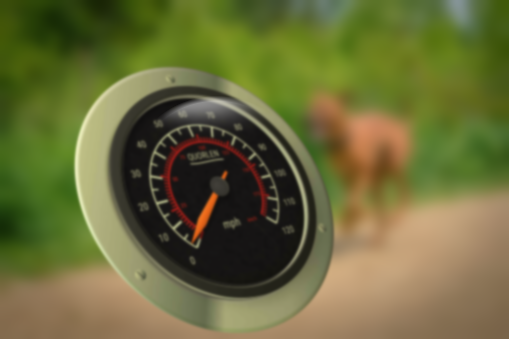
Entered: 2.5 mph
